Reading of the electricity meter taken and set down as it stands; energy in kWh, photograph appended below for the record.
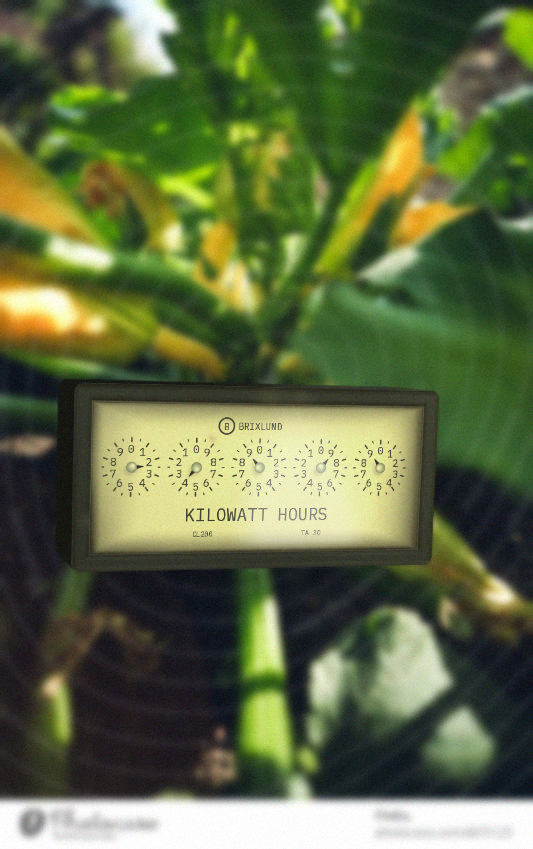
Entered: 23889 kWh
